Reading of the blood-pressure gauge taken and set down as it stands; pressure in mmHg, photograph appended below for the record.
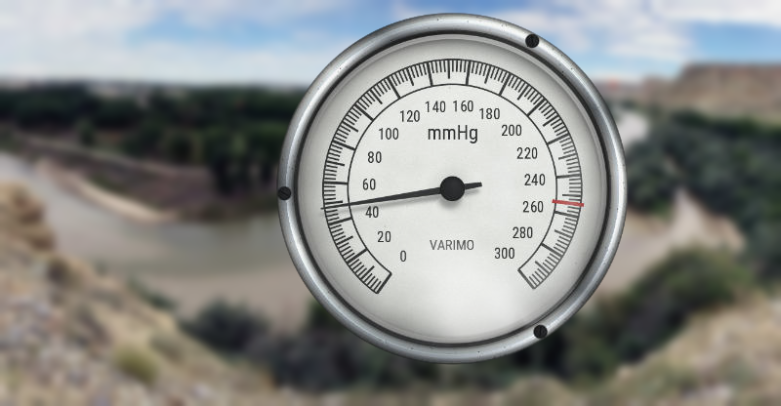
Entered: 48 mmHg
